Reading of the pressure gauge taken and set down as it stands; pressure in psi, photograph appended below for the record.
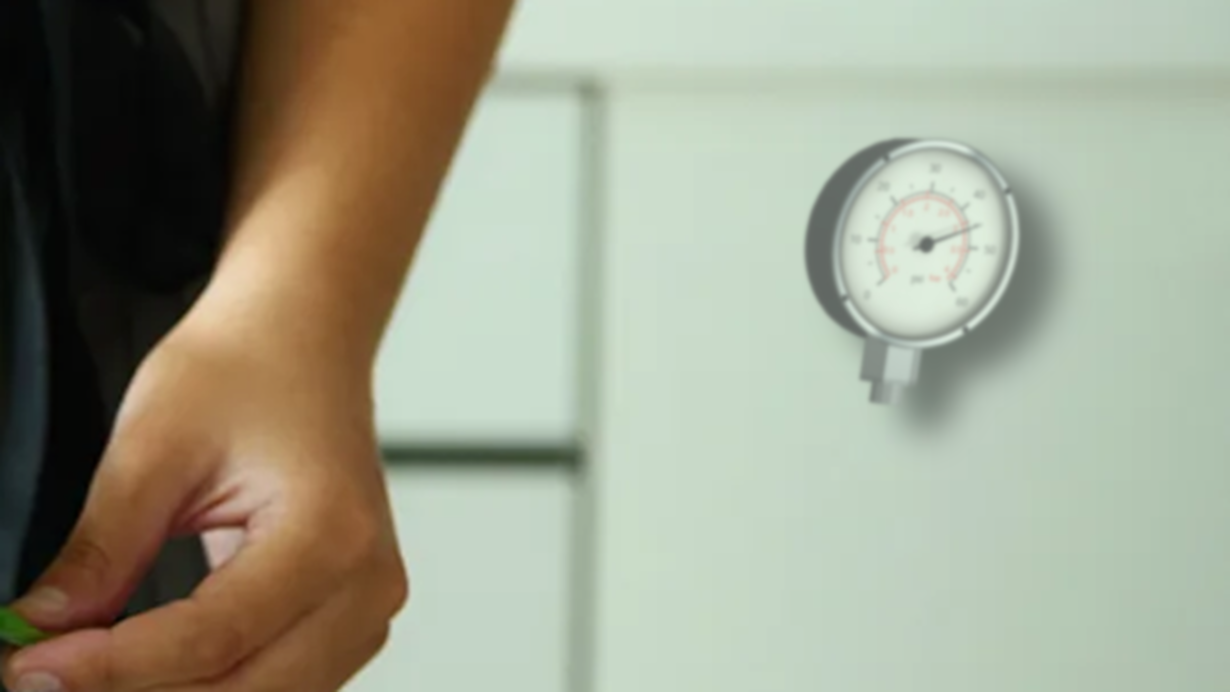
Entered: 45 psi
